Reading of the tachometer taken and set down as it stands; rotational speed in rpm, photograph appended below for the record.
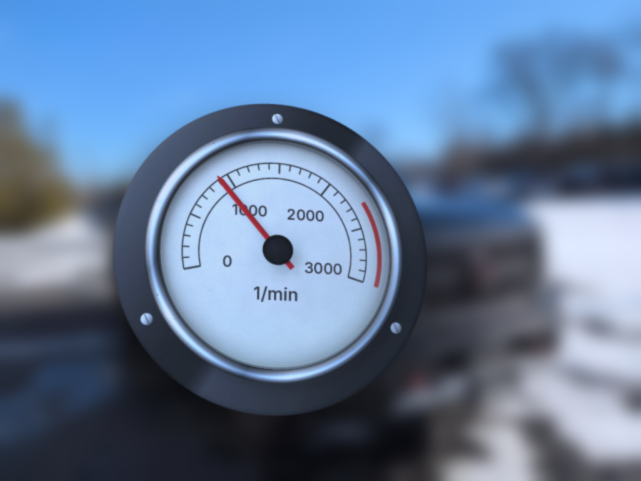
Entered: 900 rpm
